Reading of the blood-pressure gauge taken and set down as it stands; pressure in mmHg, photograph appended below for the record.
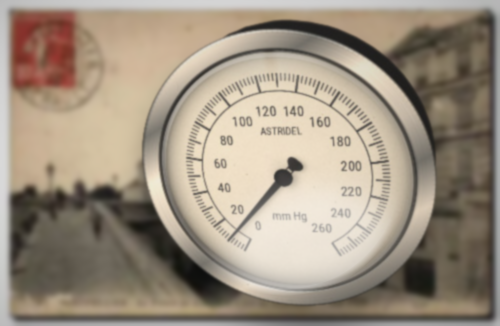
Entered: 10 mmHg
